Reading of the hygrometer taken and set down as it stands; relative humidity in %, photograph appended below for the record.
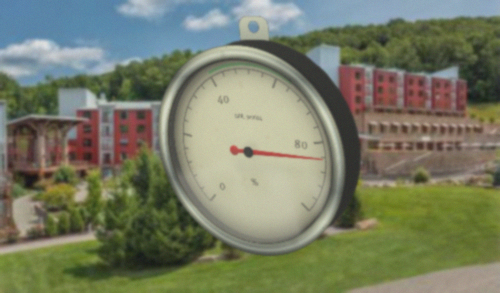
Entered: 84 %
